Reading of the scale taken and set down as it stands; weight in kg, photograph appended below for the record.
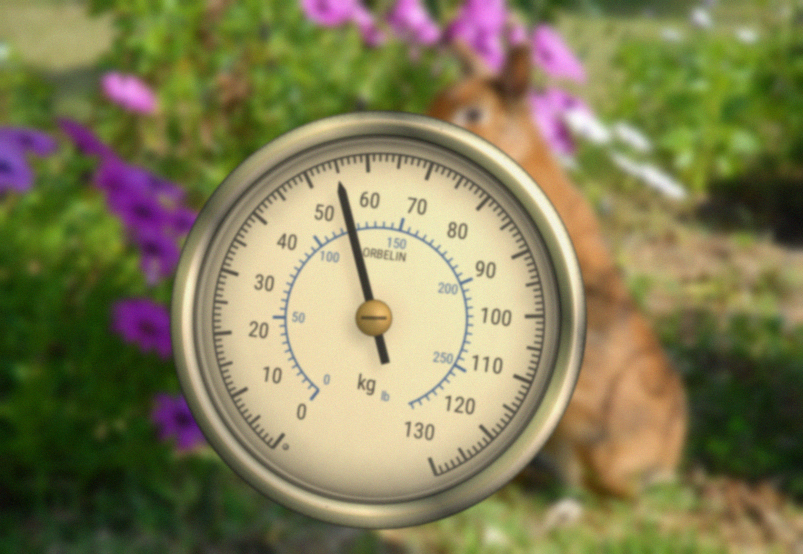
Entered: 55 kg
